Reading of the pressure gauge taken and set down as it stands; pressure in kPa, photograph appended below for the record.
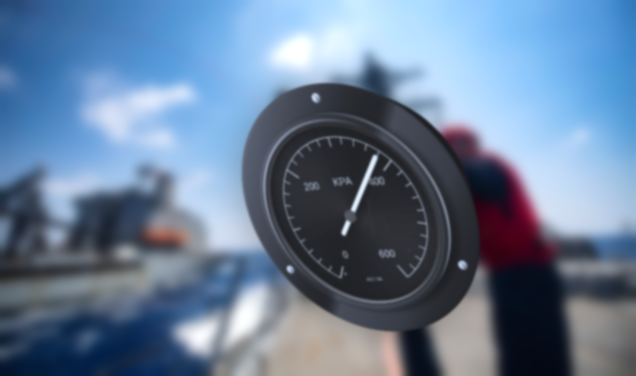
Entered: 380 kPa
